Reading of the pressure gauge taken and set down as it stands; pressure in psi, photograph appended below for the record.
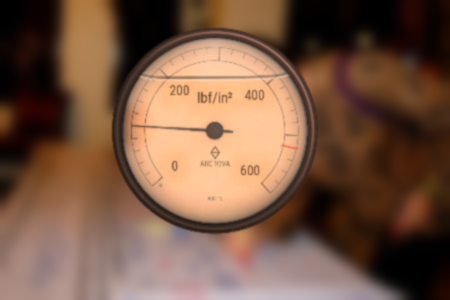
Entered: 100 psi
